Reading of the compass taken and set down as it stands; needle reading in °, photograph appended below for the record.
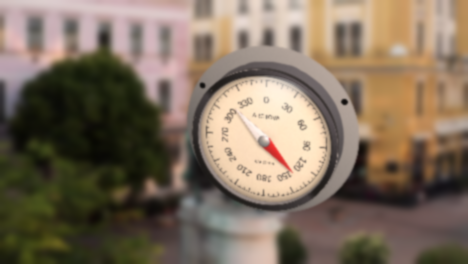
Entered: 135 °
